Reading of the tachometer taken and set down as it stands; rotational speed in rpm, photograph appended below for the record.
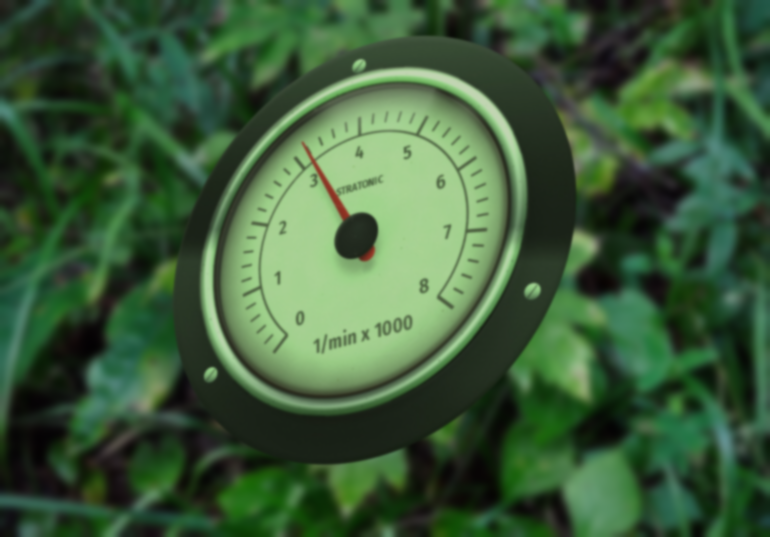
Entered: 3200 rpm
